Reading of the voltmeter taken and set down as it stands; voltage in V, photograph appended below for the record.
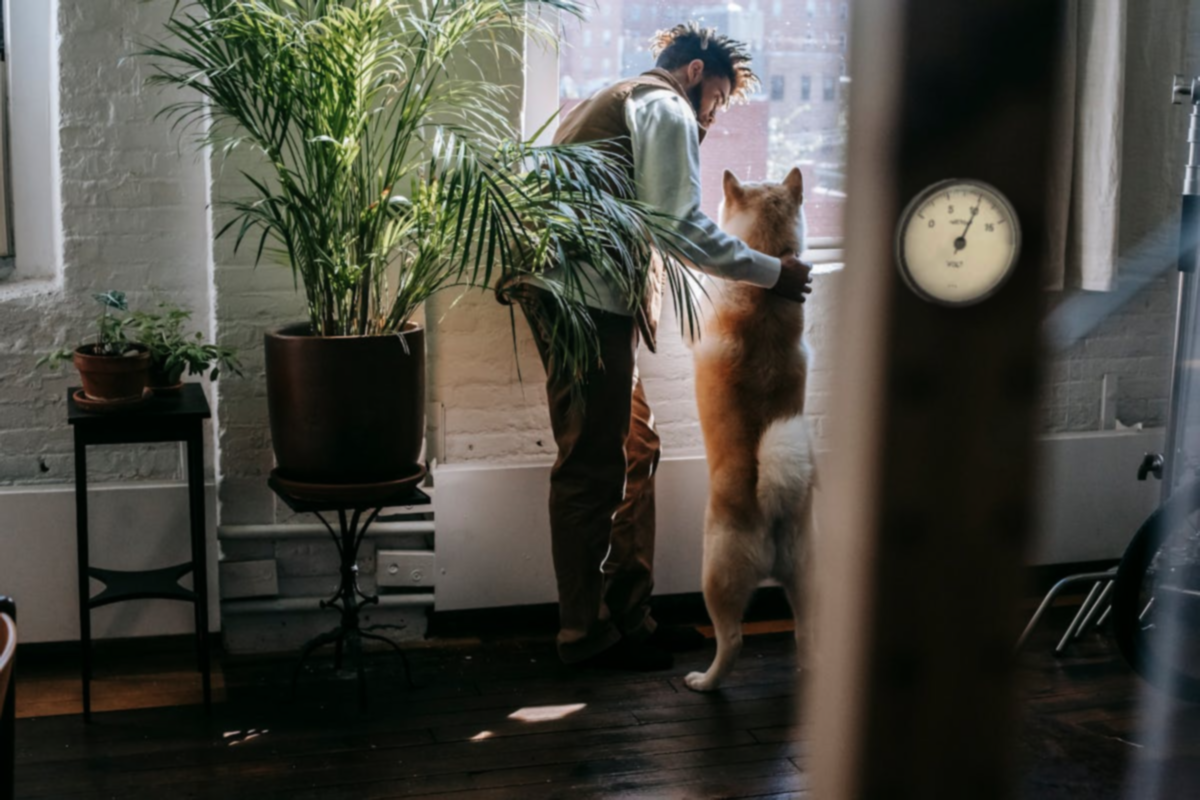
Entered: 10 V
